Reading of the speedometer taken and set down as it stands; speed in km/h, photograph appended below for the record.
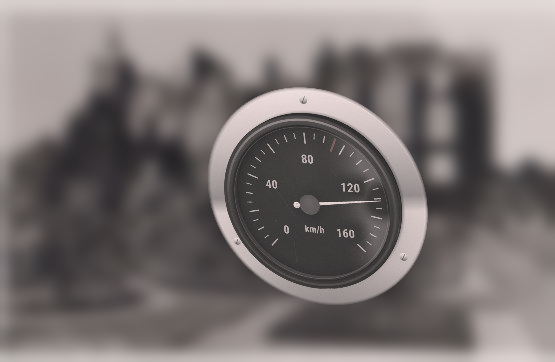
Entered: 130 km/h
